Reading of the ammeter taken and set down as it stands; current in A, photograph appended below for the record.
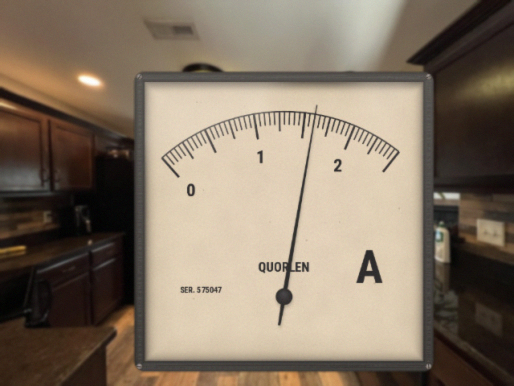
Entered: 1.6 A
